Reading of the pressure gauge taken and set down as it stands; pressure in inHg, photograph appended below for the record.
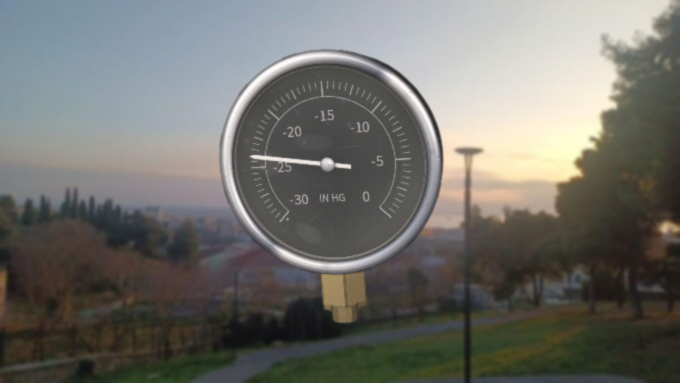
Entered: -24 inHg
